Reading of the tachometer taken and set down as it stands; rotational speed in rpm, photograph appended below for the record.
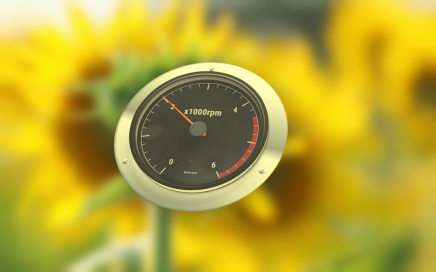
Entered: 2000 rpm
